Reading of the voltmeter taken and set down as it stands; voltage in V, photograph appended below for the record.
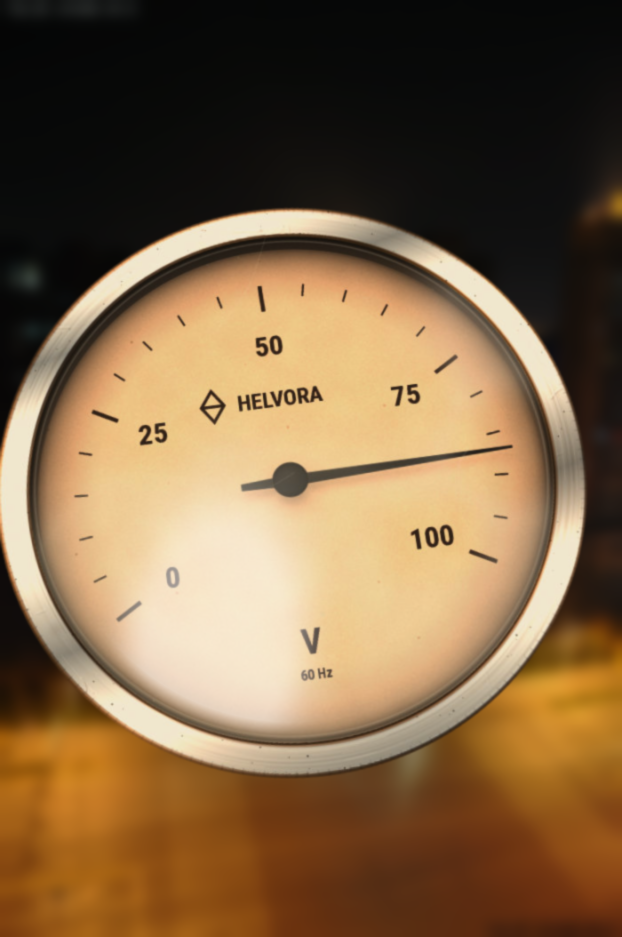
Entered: 87.5 V
